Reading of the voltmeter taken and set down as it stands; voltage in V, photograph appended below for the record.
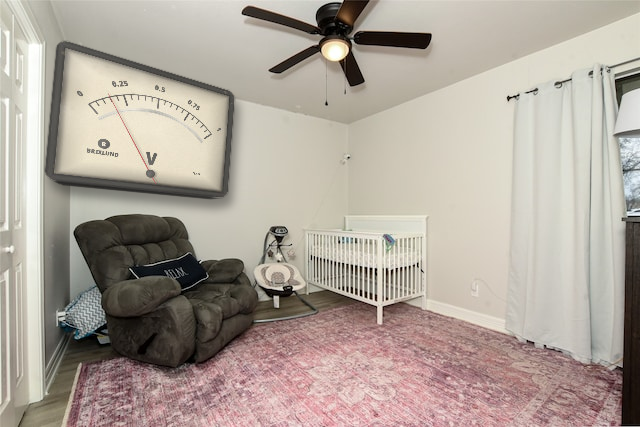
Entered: 0.15 V
